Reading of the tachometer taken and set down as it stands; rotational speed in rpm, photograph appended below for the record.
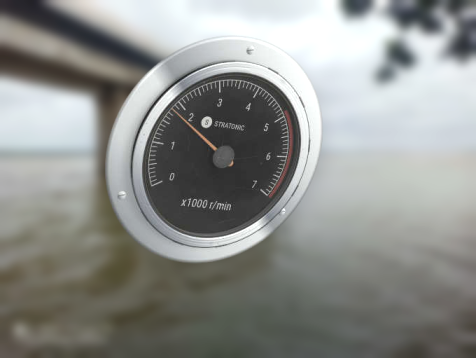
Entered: 1800 rpm
